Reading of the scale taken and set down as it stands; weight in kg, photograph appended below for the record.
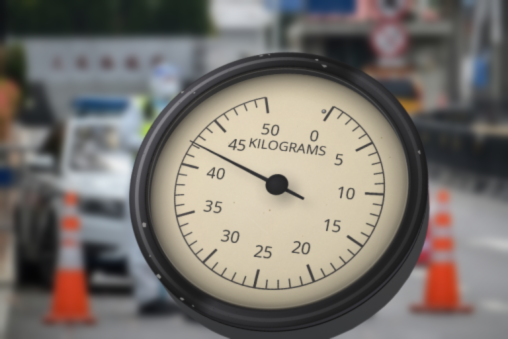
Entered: 42 kg
